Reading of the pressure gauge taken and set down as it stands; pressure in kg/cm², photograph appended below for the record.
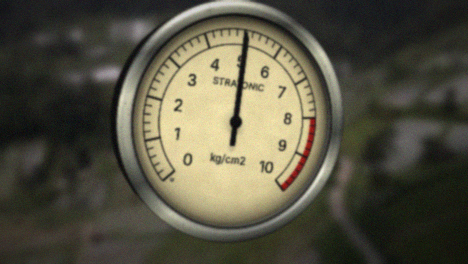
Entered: 5 kg/cm²
